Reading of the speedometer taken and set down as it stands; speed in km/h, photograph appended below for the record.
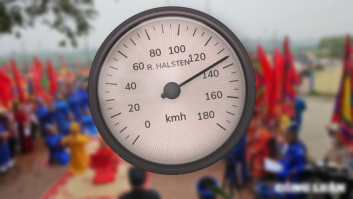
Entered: 135 km/h
